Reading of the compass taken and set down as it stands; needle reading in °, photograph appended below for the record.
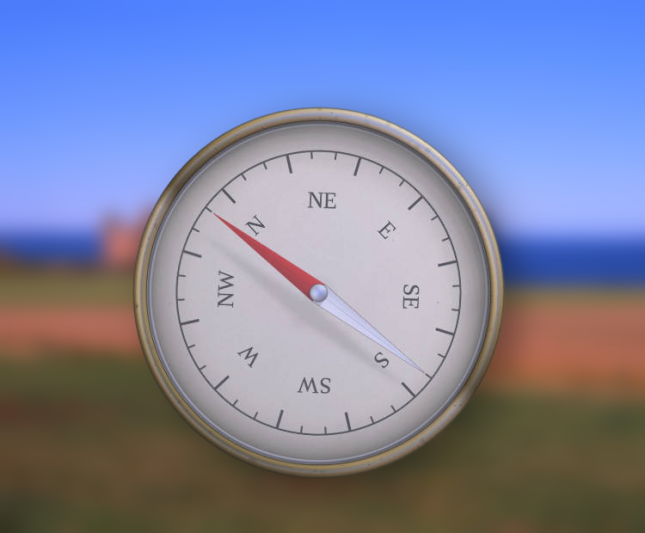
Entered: 350 °
